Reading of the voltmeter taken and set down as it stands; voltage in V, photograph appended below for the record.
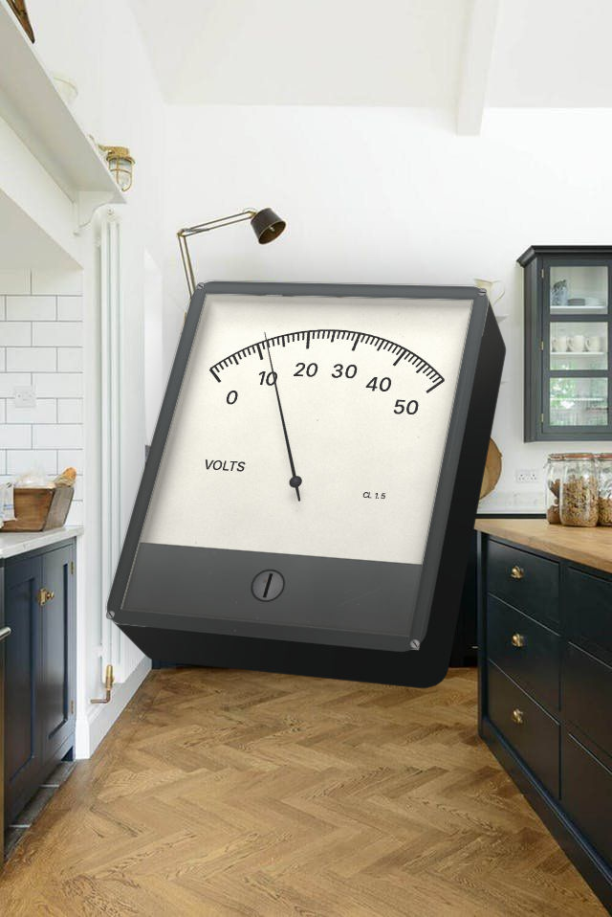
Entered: 12 V
